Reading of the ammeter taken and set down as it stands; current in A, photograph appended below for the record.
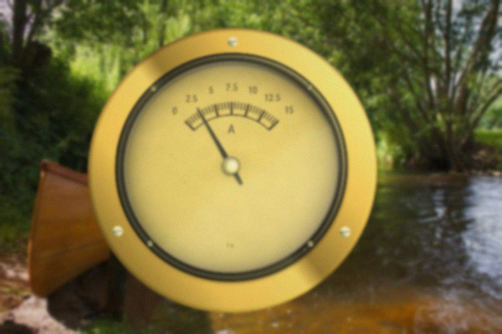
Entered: 2.5 A
